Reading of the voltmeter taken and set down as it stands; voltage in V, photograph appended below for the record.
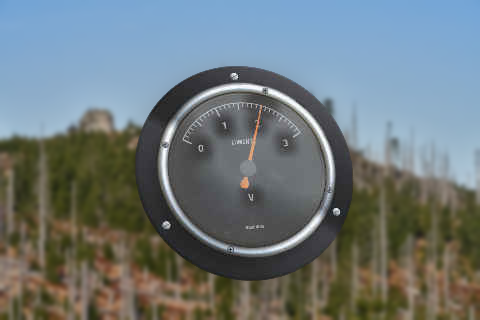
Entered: 2 V
